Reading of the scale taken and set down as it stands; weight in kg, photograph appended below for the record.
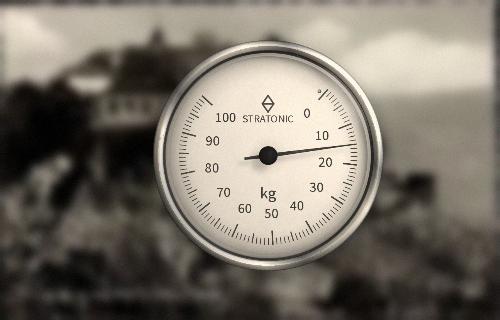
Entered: 15 kg
